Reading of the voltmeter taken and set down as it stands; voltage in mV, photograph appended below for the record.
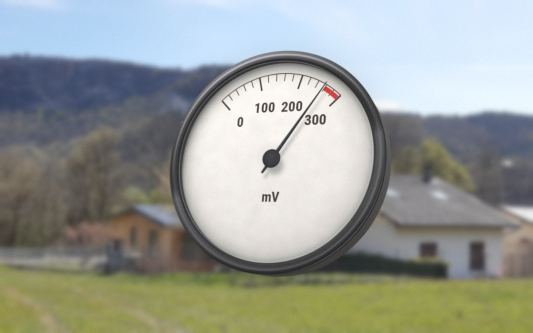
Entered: 260 mV
